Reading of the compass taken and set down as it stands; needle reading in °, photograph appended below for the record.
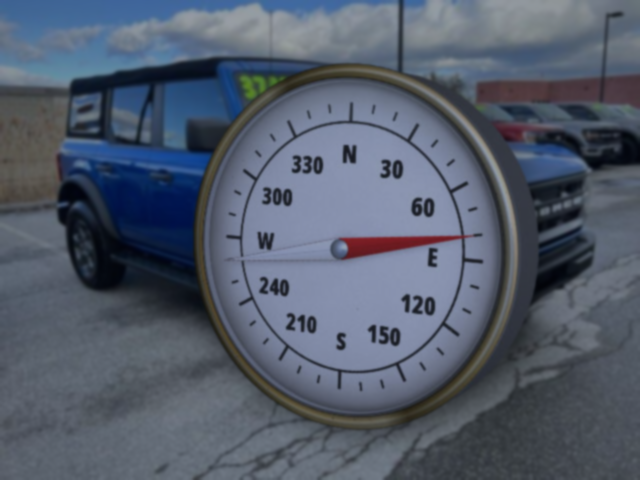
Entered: 80 °
